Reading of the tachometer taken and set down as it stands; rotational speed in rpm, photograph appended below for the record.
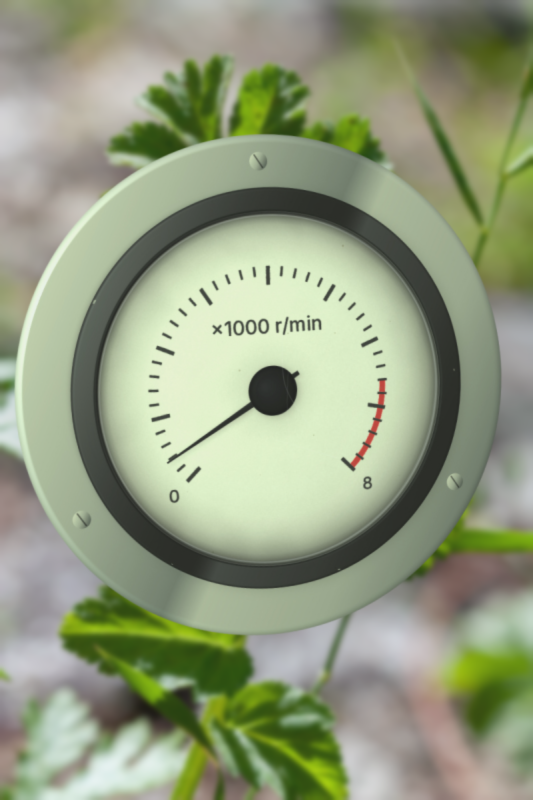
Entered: 400 rpm
